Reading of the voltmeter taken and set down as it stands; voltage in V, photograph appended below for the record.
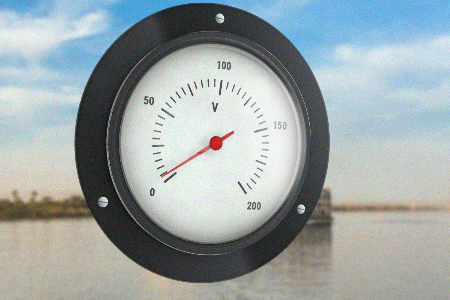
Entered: 5 V
